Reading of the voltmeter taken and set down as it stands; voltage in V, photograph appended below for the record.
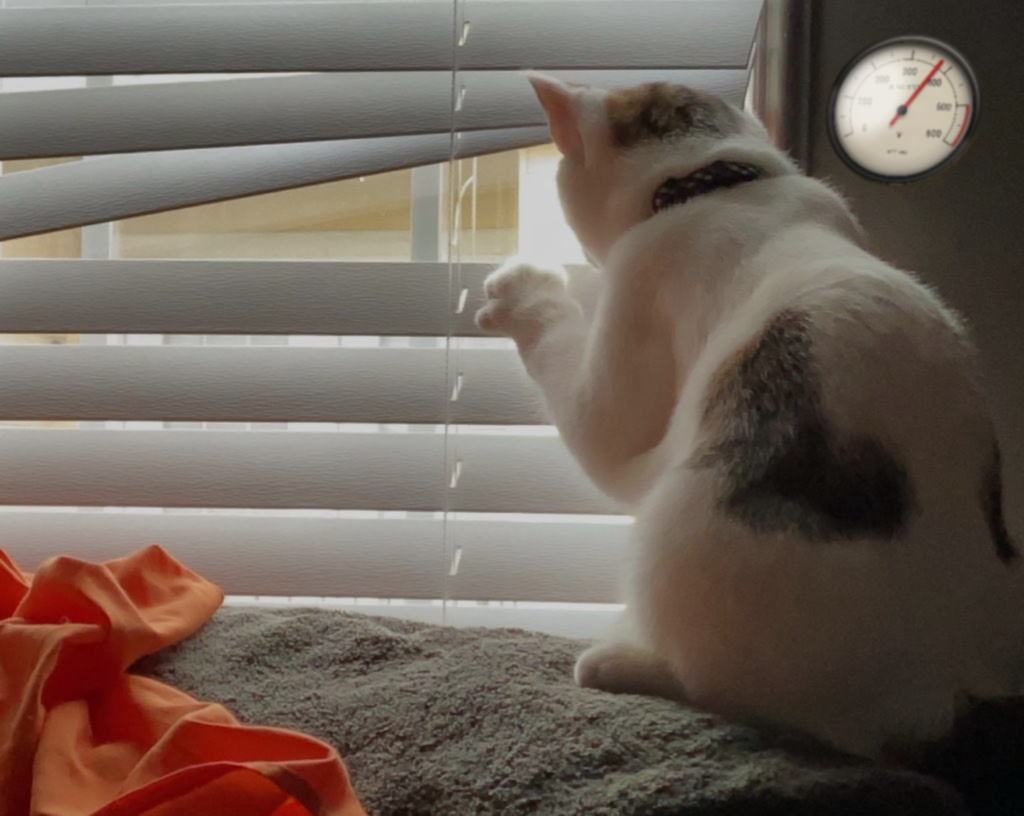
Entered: 375 V
